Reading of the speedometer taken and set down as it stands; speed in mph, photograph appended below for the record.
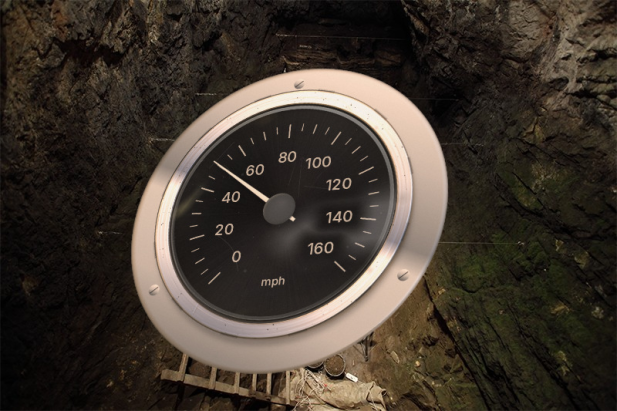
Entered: 50 mph
